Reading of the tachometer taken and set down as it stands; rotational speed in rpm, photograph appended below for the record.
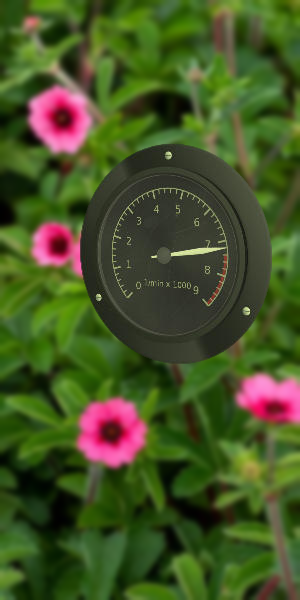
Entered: 7200 rpm
